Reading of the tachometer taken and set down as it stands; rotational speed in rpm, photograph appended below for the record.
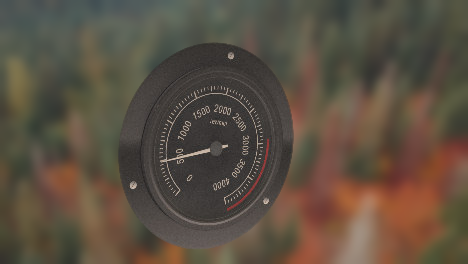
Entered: 500 rpm
